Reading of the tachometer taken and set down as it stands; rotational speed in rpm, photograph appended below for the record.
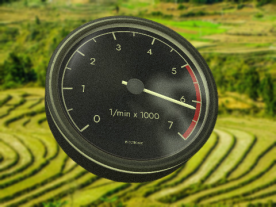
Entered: 6250 rpm
